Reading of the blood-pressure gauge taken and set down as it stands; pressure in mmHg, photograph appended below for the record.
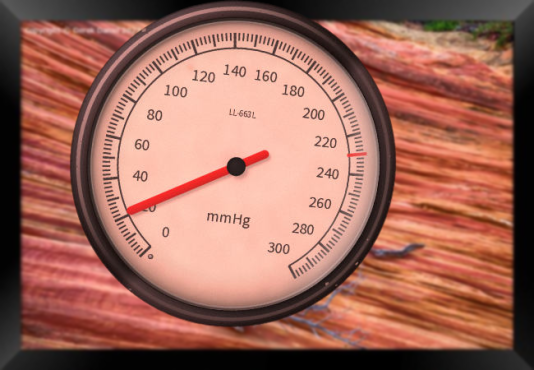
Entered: 22 mmHg
